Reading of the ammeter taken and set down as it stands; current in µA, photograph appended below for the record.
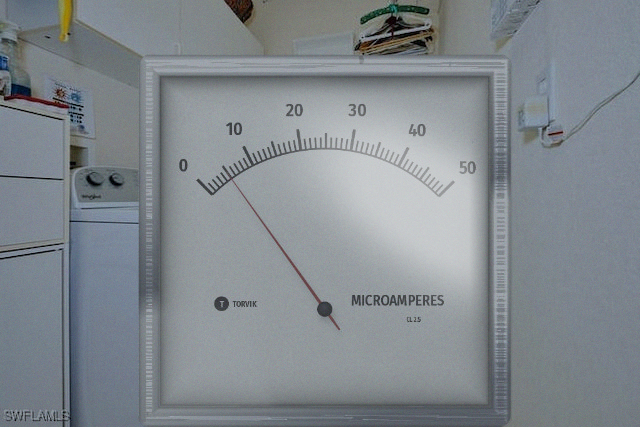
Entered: 5 µA
